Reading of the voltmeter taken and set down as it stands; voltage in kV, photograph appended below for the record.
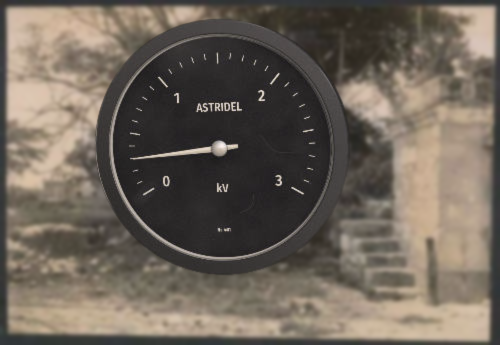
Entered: 0.3 kV
